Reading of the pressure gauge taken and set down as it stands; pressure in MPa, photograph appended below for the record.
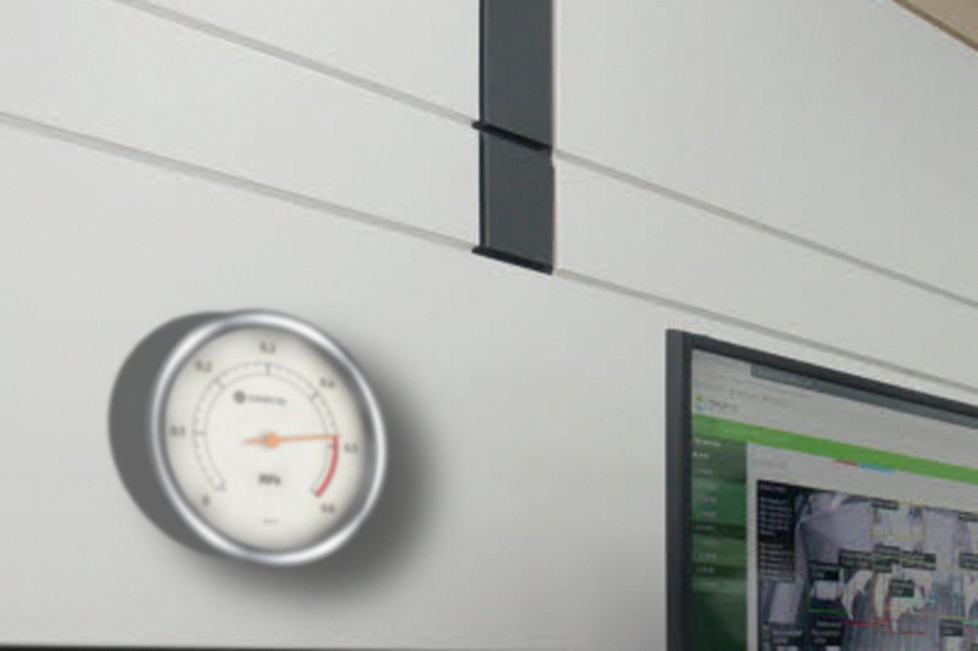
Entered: 0.48 MPa
